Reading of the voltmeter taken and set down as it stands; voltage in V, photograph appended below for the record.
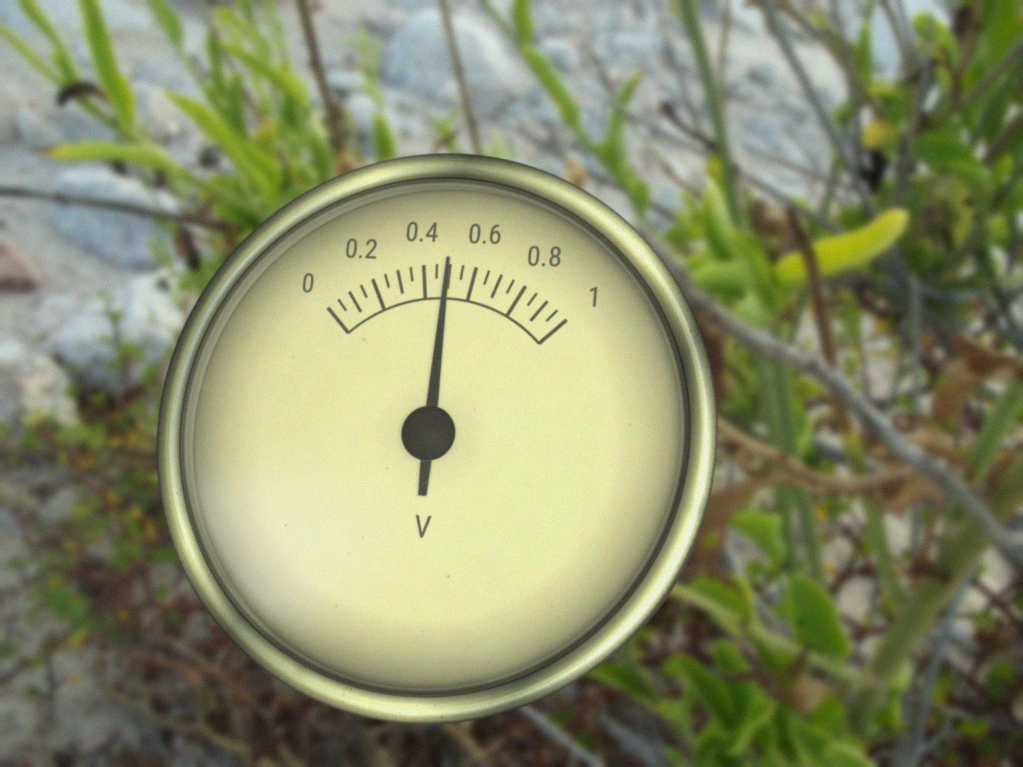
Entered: 0.5 V
